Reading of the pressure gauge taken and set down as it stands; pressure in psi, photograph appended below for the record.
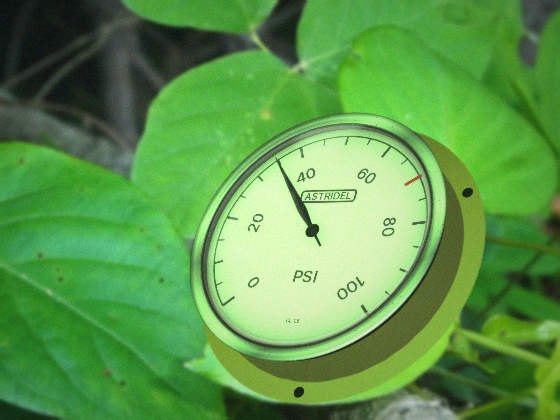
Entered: 35 psi
